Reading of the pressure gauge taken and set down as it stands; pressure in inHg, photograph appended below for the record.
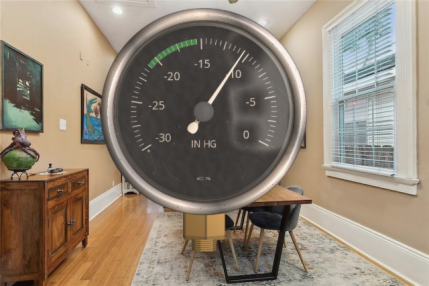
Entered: -10.5 inHg
